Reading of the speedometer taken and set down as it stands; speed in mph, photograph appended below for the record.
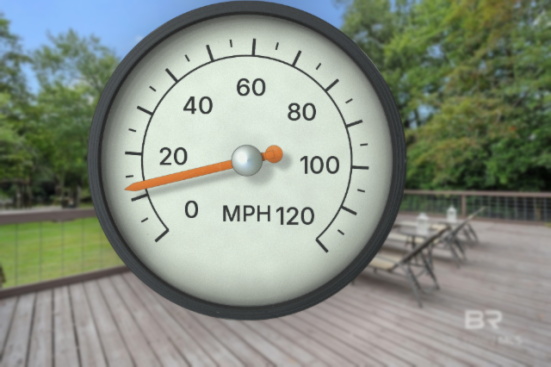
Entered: 12.5 mph
